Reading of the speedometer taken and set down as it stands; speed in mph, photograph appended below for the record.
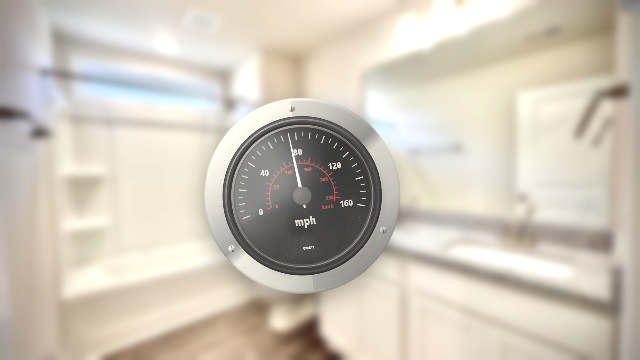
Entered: 75 mph
